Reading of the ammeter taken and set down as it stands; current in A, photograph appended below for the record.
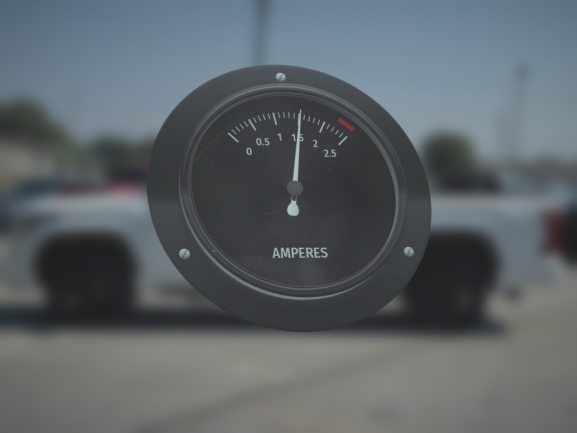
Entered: 1.5 A
